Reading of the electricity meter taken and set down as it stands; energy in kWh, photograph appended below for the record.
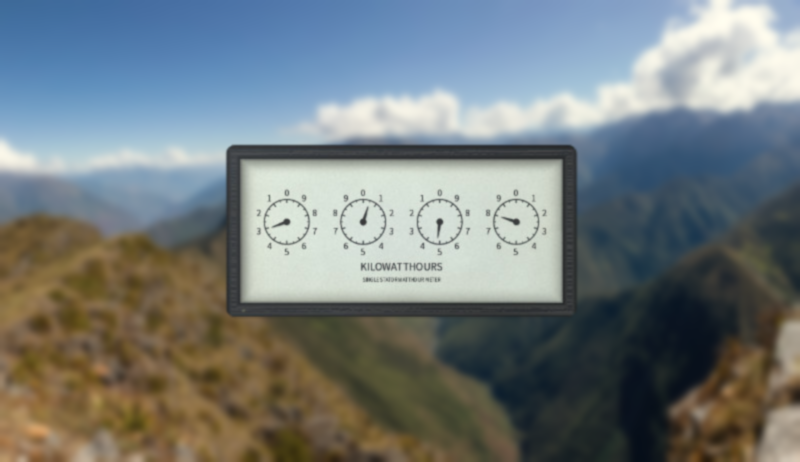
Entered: 3048 kWh
